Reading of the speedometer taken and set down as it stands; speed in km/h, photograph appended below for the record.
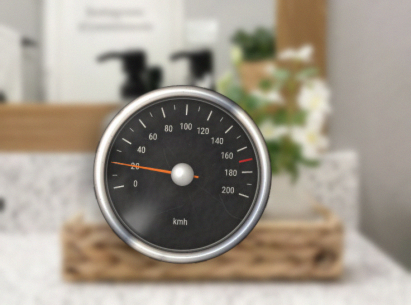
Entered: 20 km/h
